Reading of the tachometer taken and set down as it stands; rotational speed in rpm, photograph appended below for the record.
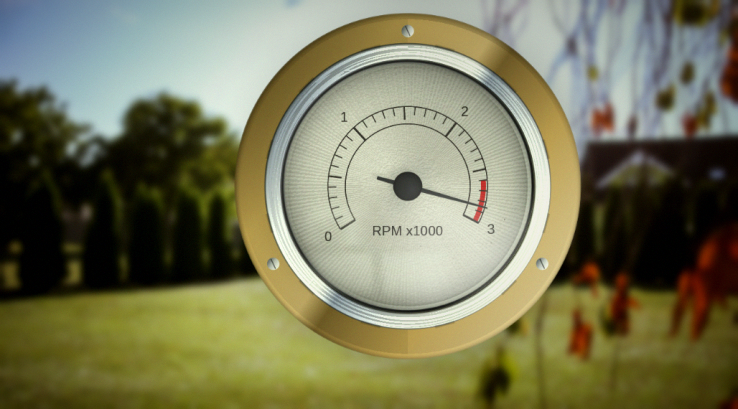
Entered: 2850 rpm
